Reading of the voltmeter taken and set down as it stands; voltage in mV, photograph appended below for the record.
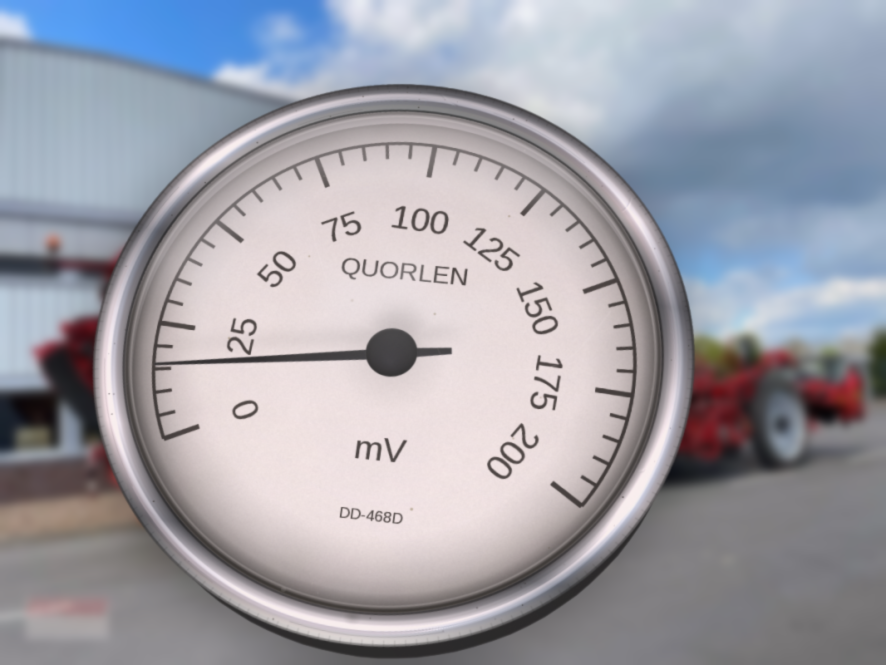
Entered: 15 mV
